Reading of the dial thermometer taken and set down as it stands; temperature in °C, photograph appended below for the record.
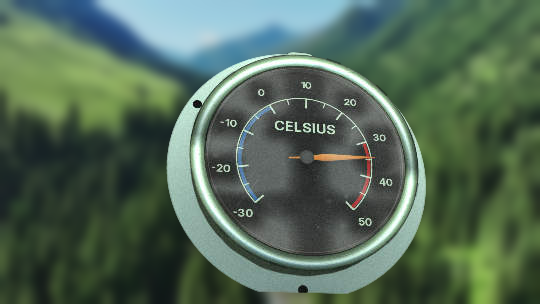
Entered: 35 °C
